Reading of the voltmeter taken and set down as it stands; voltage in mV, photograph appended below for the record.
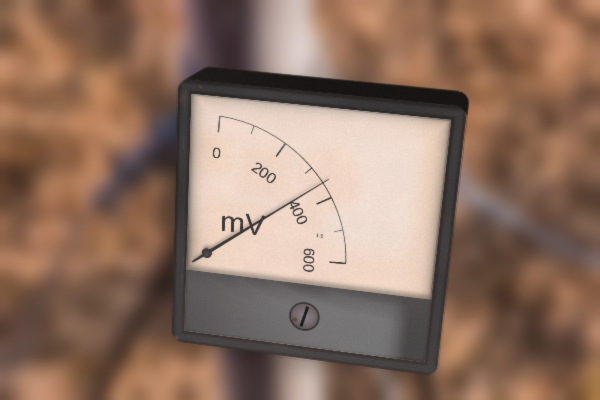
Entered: 350 mV
